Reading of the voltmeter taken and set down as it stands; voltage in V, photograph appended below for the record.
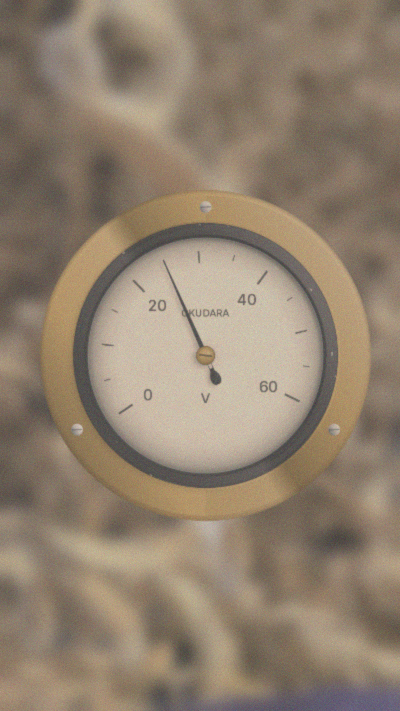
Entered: 25 V
